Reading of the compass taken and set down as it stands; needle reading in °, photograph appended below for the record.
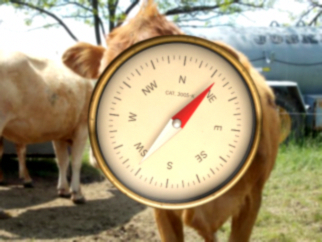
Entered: 35 °
